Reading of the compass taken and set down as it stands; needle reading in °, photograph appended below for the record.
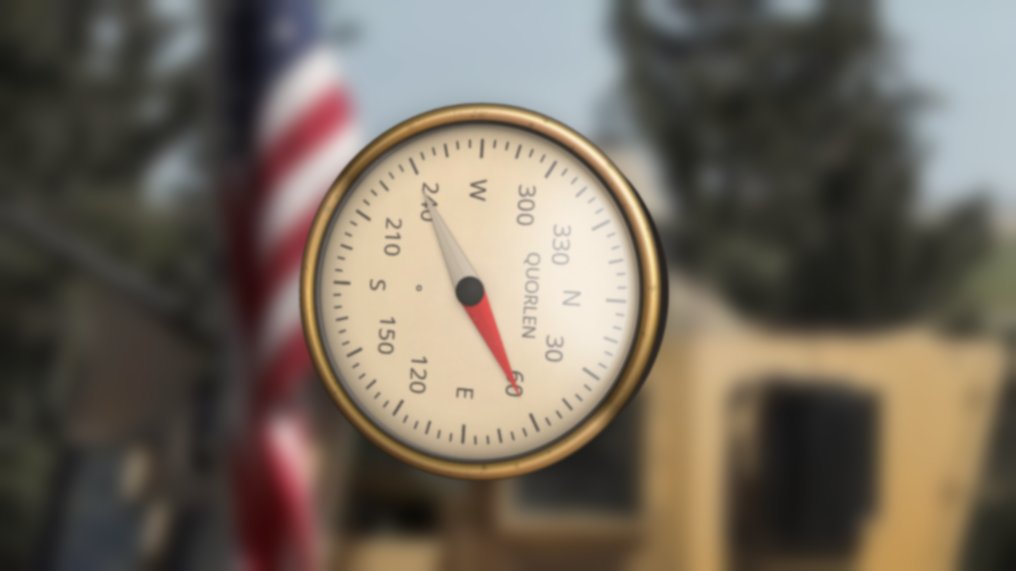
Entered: 60 °
